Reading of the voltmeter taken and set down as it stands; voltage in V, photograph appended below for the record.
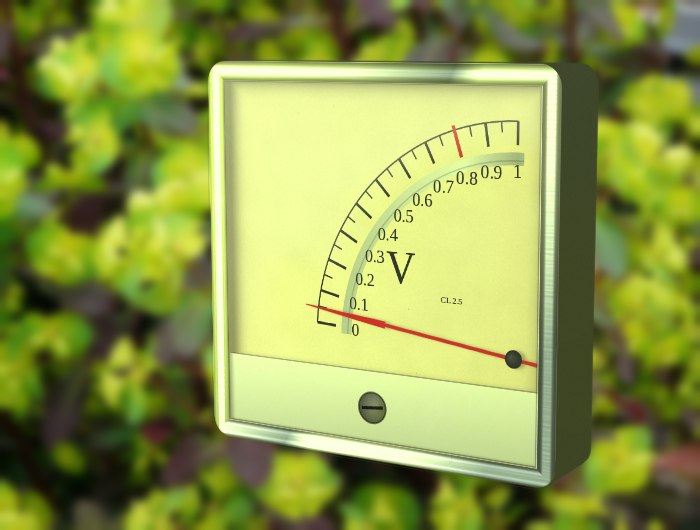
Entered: 0.05 V
